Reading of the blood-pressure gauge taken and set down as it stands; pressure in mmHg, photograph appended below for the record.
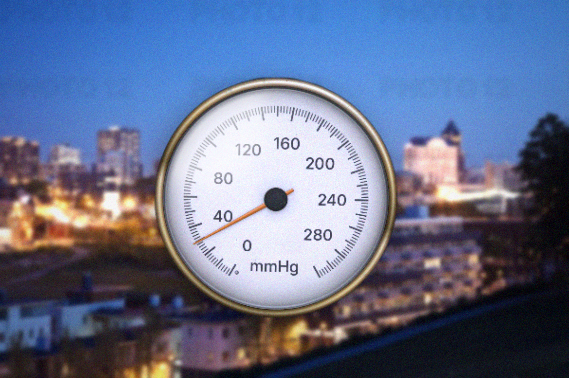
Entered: 30 mmHg
